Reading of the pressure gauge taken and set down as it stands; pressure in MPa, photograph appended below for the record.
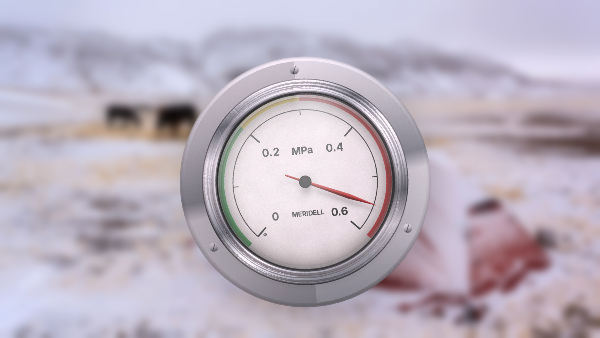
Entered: 0.55 MPa
